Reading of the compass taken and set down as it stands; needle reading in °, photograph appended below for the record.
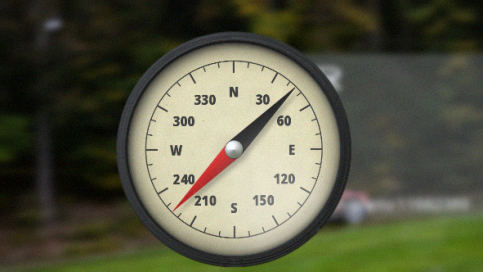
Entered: 225 °
